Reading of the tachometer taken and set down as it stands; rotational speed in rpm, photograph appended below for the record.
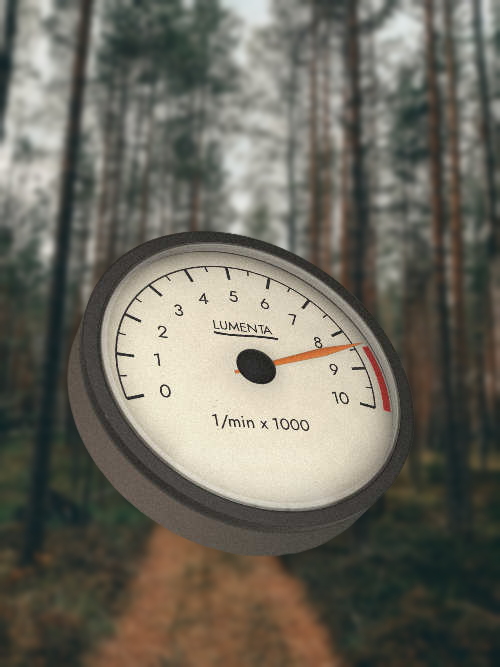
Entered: 8500 rpm
